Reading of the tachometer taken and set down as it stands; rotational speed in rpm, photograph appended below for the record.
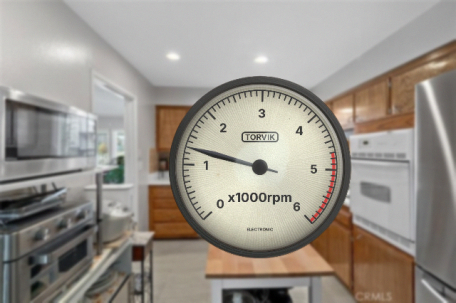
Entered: 1300 rpm
